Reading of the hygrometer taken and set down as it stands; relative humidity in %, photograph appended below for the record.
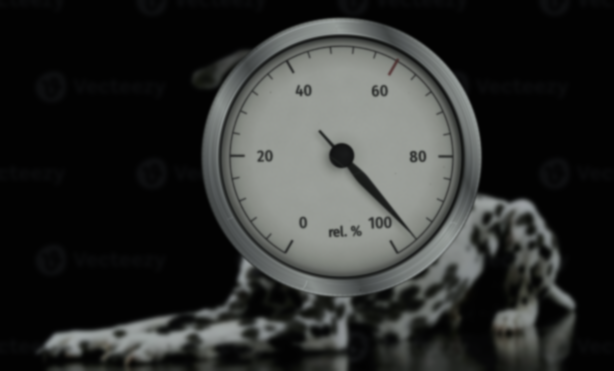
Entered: 96 %
